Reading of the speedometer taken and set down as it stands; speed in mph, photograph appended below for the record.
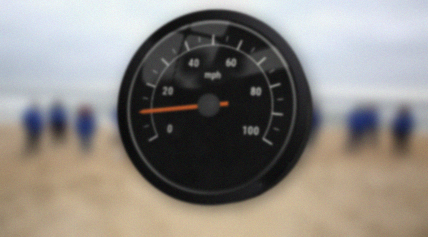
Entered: 10 mph
